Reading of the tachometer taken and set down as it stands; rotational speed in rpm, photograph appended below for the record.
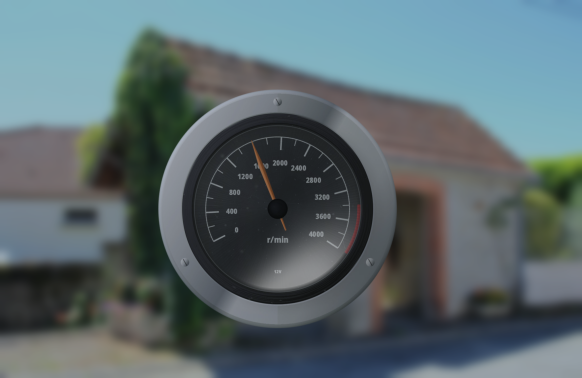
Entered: 1600 rpm
